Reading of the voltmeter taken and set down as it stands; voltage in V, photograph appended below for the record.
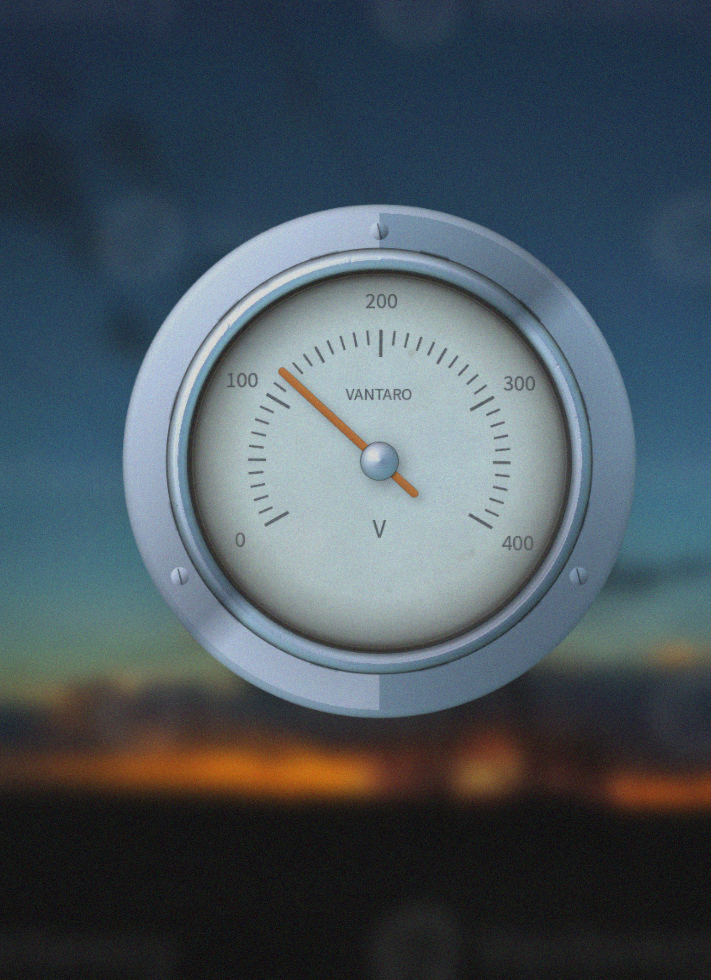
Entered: 120 V
